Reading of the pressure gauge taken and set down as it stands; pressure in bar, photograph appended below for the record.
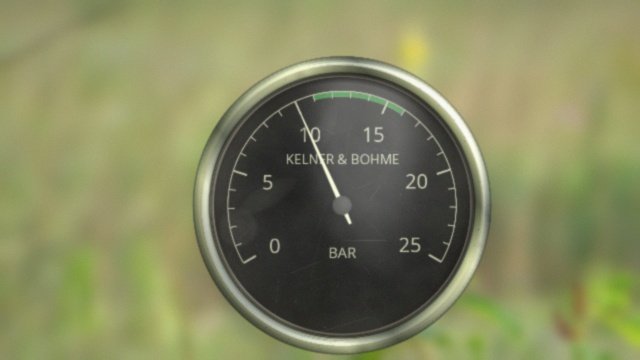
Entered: 10 bar
